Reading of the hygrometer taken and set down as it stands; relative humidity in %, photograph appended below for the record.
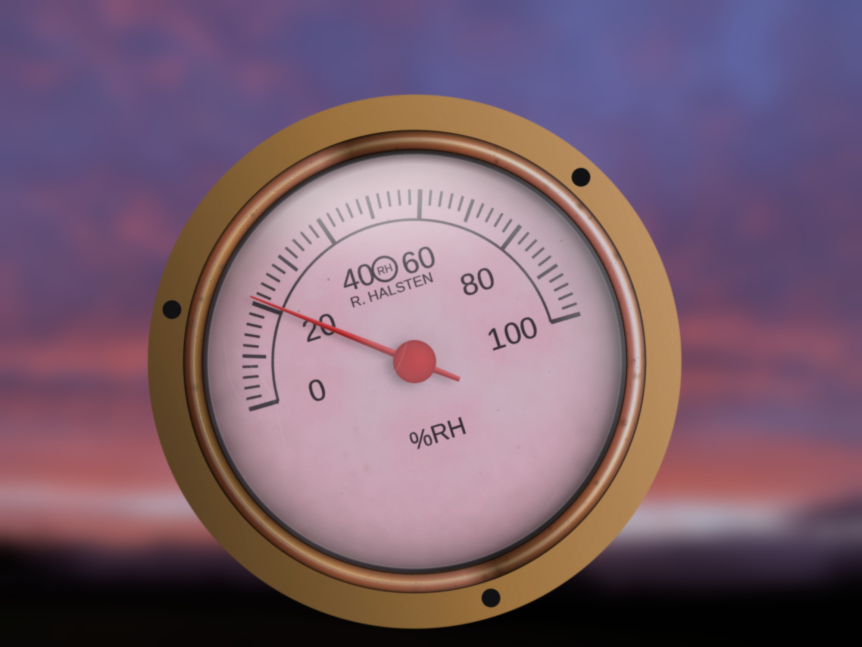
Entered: 21 %
